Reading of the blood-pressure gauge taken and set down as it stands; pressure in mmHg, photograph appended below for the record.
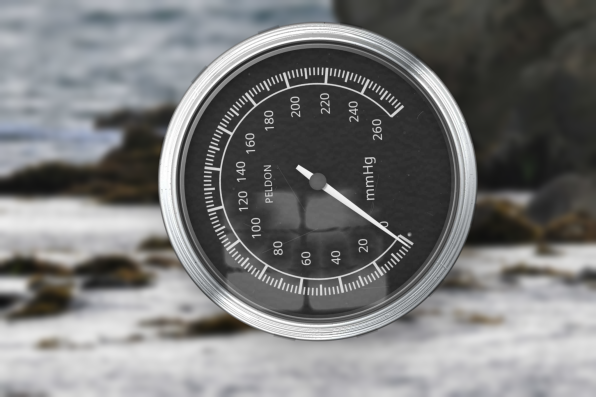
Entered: 2 mmHg
